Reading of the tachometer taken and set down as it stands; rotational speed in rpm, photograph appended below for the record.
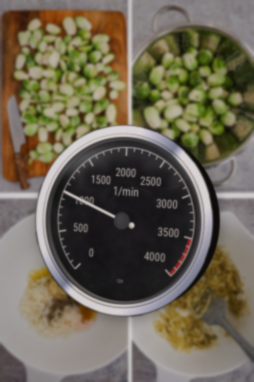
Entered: 1000 rpm
